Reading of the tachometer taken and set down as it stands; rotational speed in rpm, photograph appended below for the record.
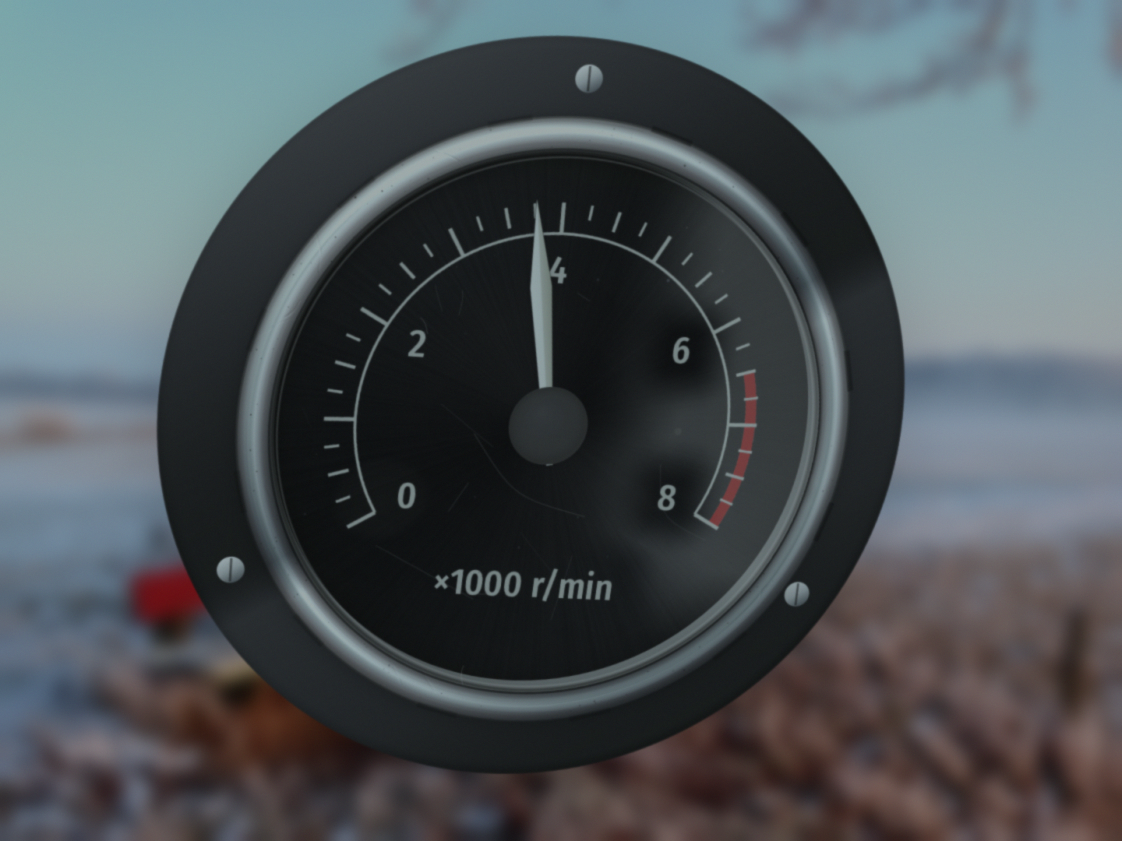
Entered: 3750 rpm
